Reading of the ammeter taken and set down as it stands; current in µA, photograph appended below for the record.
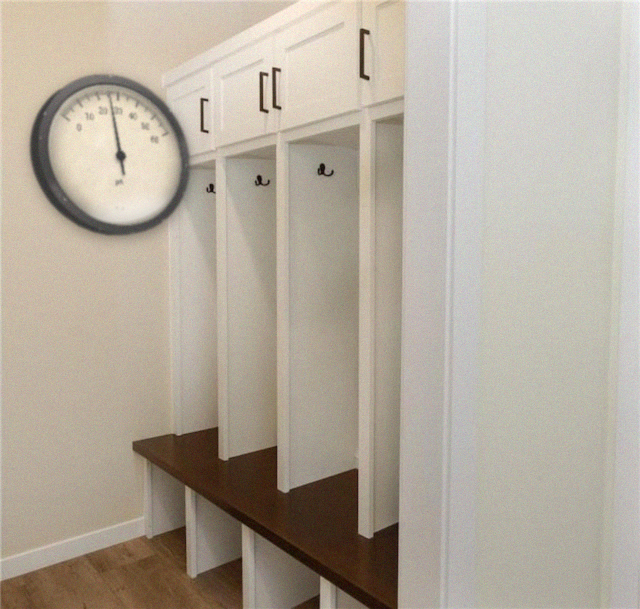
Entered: 25 µA
